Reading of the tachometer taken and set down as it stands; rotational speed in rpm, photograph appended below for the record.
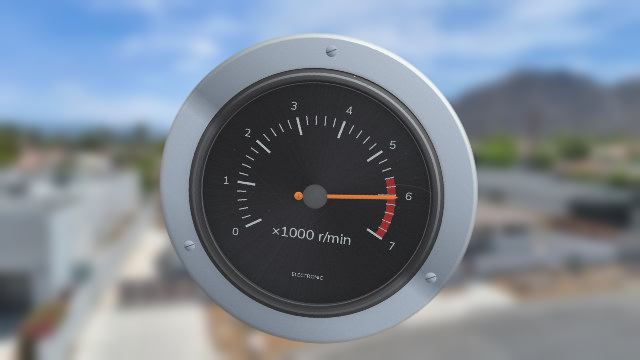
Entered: 6000 rpm
